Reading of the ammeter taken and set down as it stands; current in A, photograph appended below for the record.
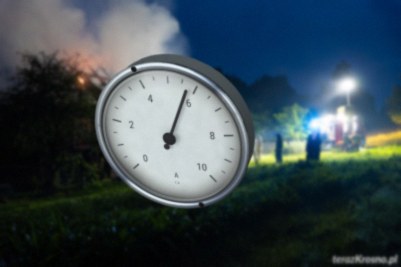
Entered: 5.75 A
